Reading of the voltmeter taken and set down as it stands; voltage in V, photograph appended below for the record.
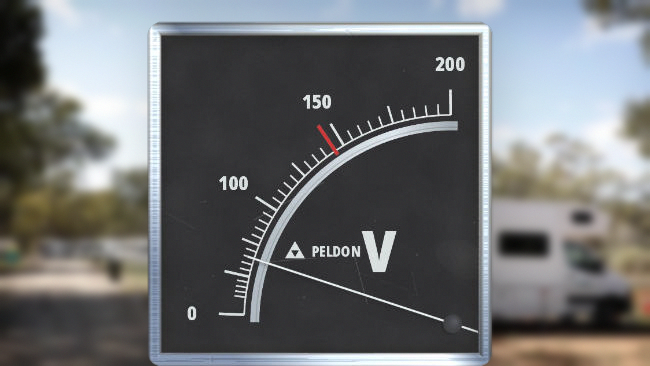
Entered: 65 V
